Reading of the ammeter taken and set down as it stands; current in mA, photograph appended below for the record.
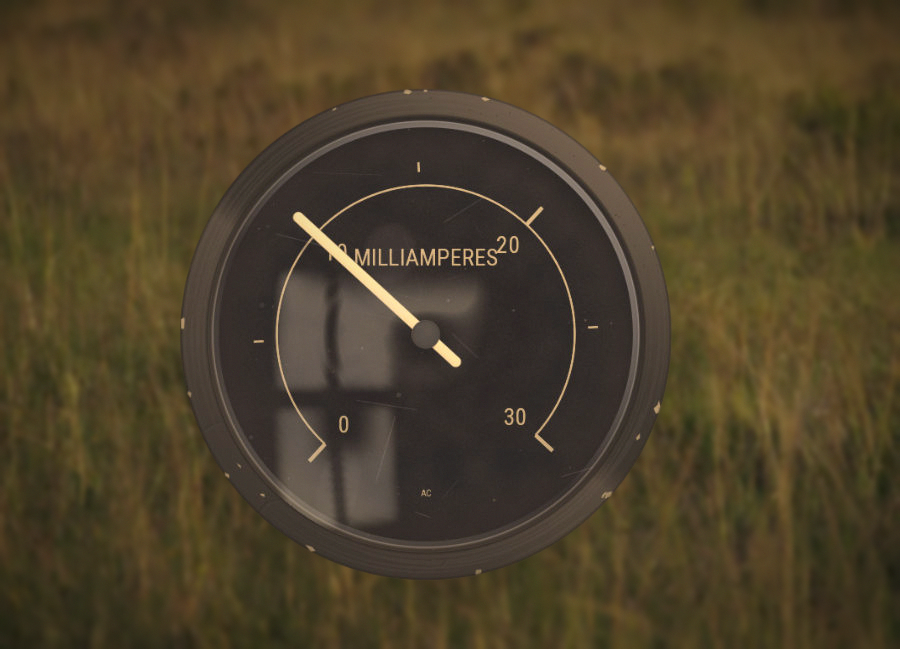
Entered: 10 mA
